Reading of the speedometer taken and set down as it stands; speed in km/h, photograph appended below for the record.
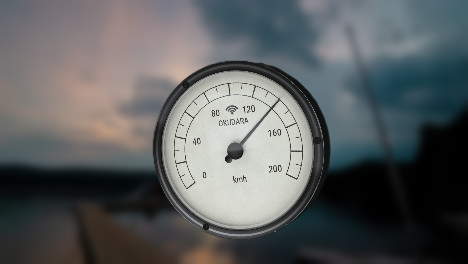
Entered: 140 km/h
